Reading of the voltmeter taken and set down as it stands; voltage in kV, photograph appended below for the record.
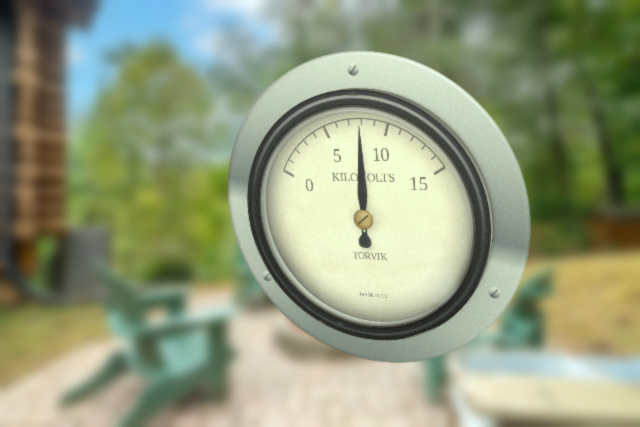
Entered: 8 kV
